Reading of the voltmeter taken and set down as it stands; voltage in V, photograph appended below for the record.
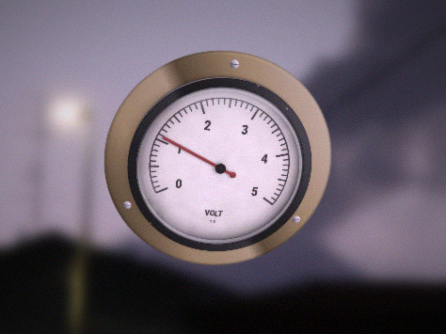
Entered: 1.1 V
